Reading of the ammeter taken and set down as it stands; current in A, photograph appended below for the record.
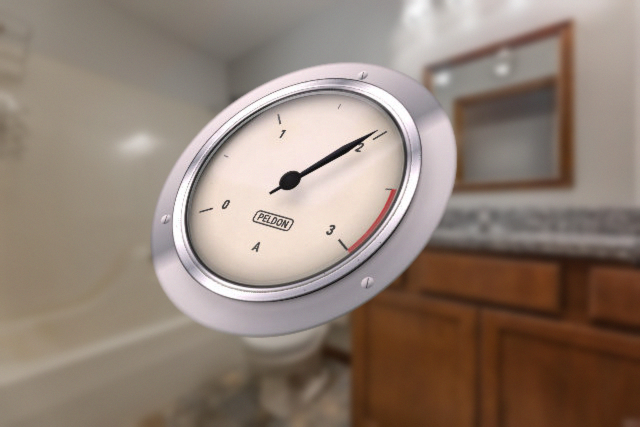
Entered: 2 A
